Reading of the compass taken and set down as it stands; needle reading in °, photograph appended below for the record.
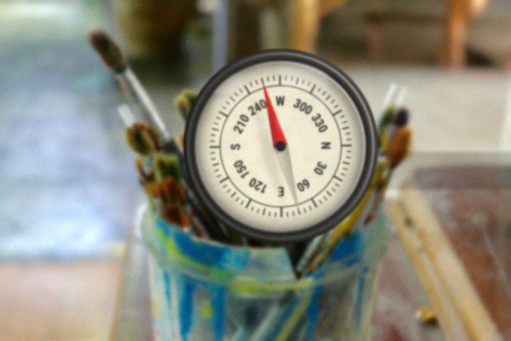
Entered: 255 °
